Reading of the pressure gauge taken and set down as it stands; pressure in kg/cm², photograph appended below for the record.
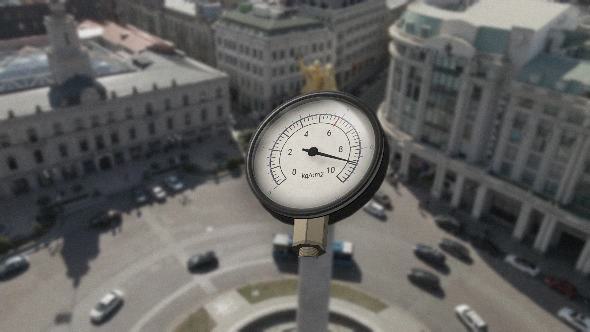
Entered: 9 kg/cm²
